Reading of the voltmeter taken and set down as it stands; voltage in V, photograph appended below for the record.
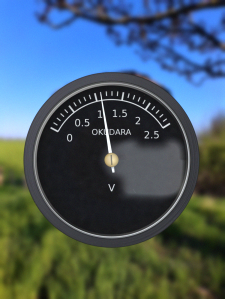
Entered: 1.1 V
